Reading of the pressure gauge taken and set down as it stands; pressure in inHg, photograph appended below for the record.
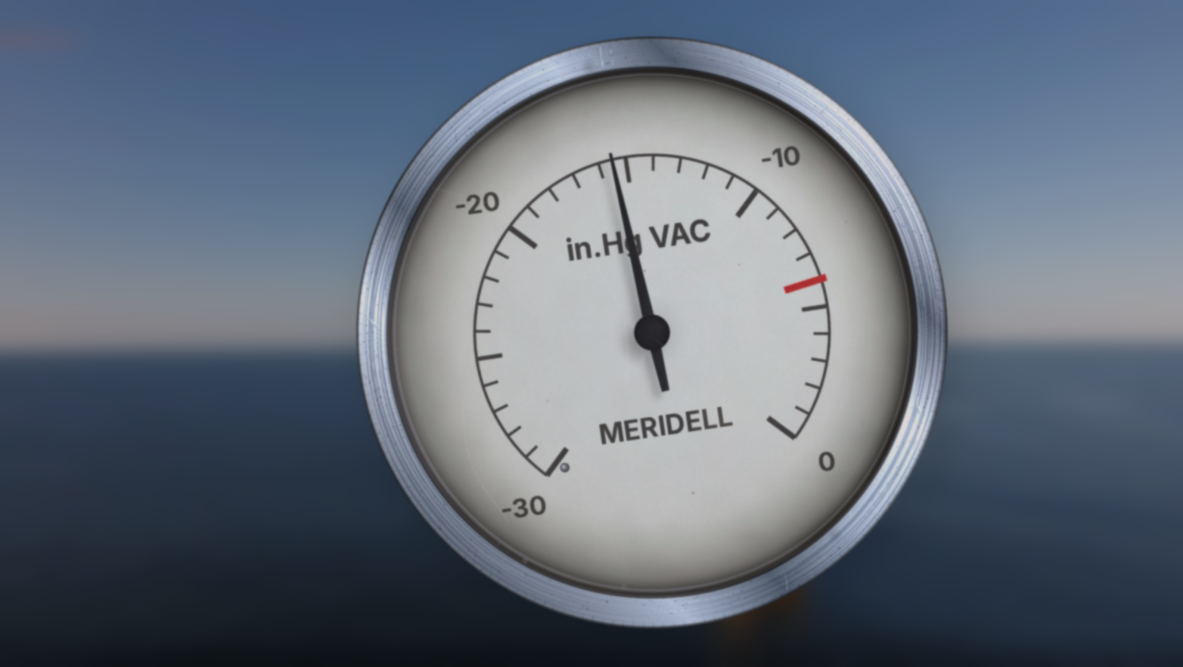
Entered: -15.5 inHg
